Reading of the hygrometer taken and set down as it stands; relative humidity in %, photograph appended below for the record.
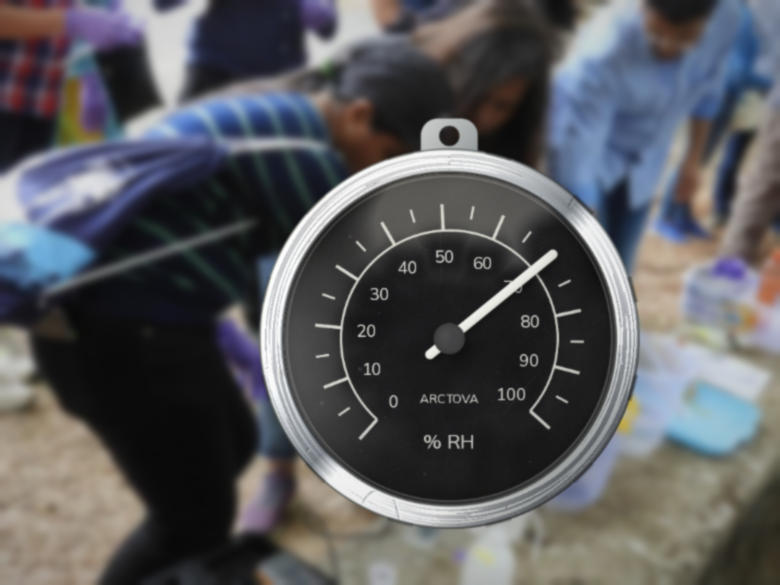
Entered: 70 %
